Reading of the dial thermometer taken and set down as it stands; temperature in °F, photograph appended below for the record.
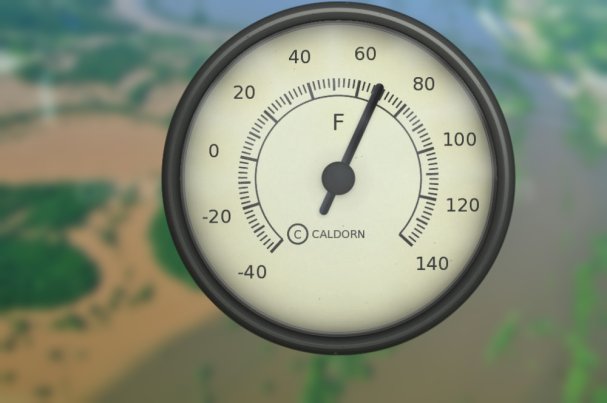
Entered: 68 °F
